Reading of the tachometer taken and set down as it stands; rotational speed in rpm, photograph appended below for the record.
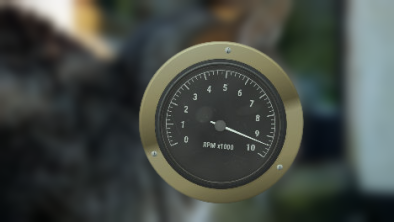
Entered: 9400 rpm
